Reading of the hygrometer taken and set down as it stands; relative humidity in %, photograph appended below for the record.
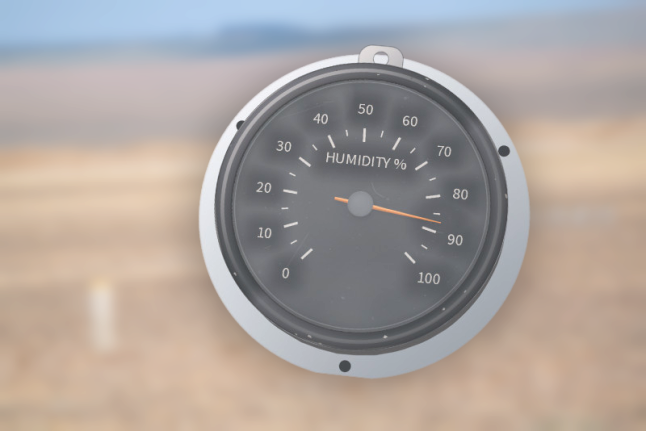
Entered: 87.5 %
